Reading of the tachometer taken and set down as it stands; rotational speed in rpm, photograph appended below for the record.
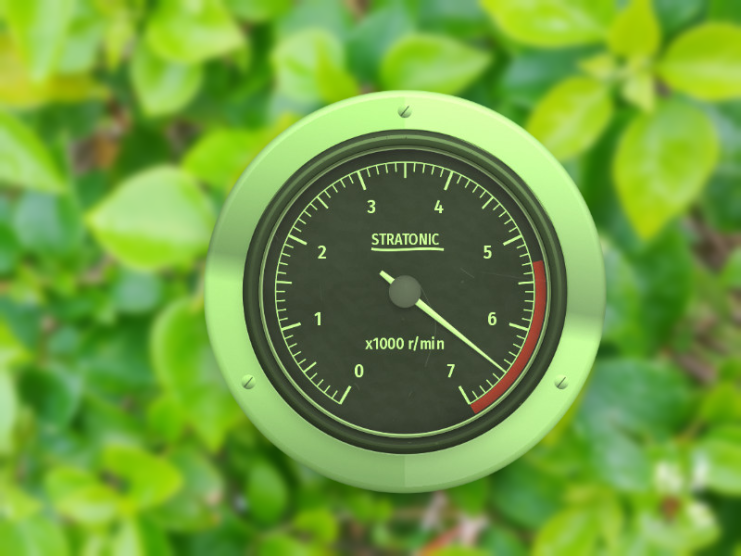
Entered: 6500 rpm
